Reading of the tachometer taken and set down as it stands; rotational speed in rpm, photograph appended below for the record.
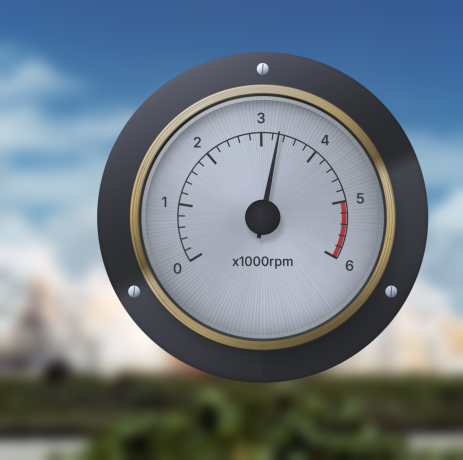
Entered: 3300 rpm
